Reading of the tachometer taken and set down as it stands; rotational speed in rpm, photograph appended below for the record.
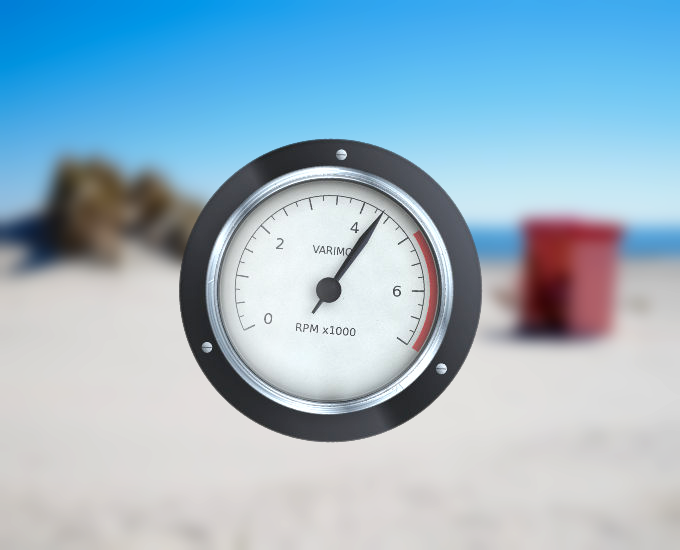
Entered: 4375 rpm
